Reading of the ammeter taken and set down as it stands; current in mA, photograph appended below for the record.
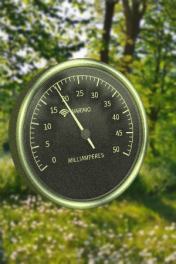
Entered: 19 mA
